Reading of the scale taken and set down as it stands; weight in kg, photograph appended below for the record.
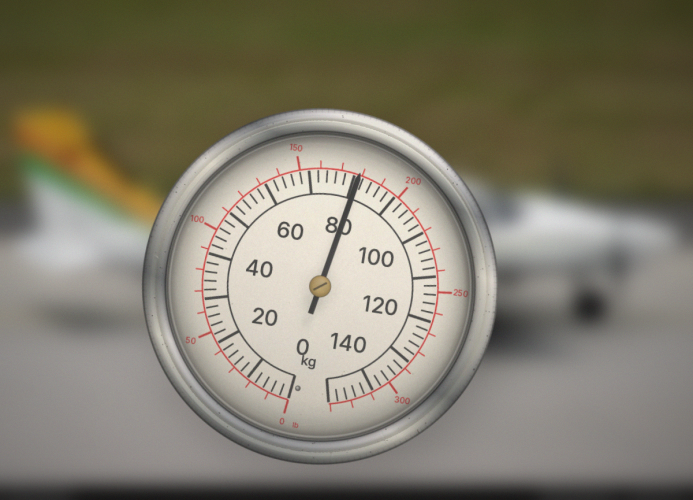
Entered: 81 kg
